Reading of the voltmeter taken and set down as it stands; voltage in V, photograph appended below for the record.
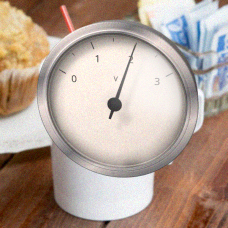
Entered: 2 V
